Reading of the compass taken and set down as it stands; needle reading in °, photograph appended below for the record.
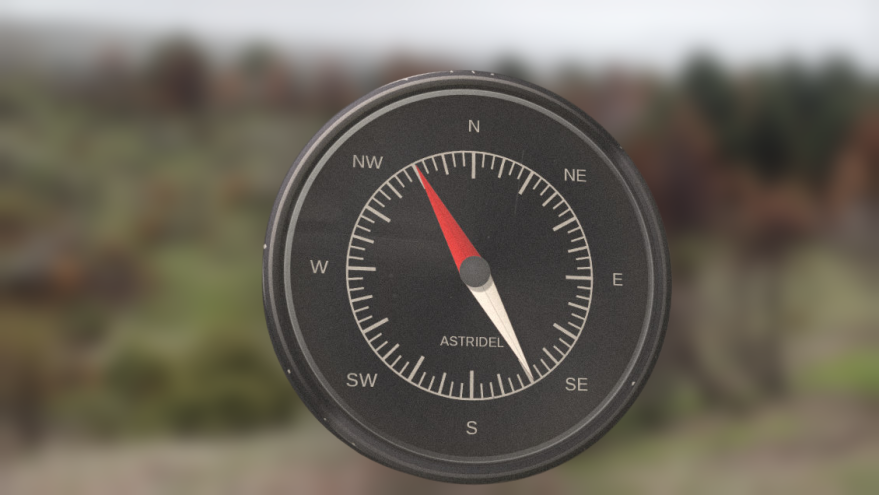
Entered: 330 °
